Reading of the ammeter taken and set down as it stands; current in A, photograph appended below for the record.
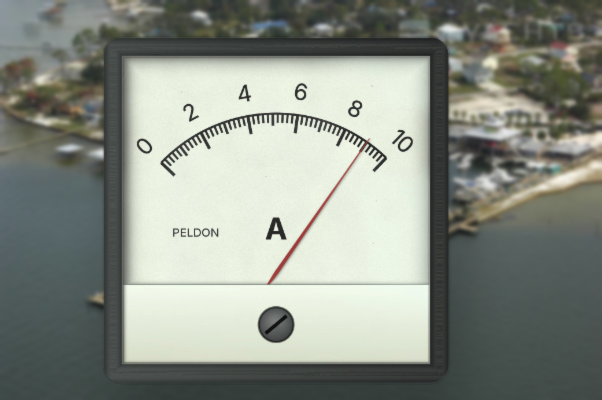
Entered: 9 A
